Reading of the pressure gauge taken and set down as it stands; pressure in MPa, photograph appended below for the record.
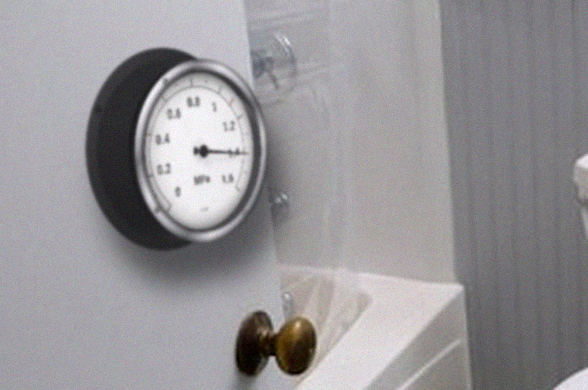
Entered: 1.4 MPa
